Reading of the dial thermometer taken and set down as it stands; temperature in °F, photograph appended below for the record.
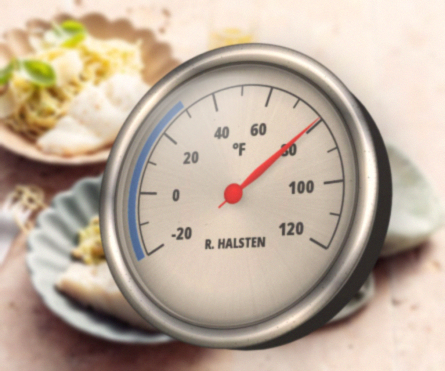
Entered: 80 °F
